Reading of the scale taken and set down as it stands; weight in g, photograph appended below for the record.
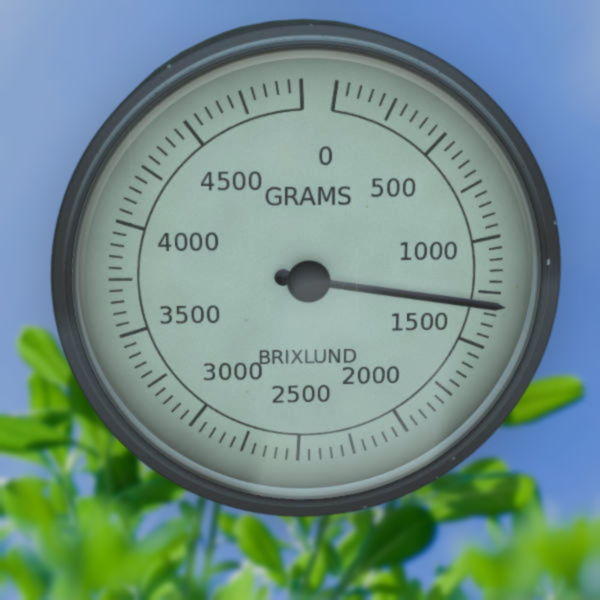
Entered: 1300 g
